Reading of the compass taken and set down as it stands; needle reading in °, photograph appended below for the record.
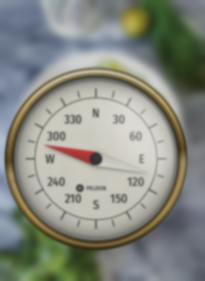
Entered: 285 °
